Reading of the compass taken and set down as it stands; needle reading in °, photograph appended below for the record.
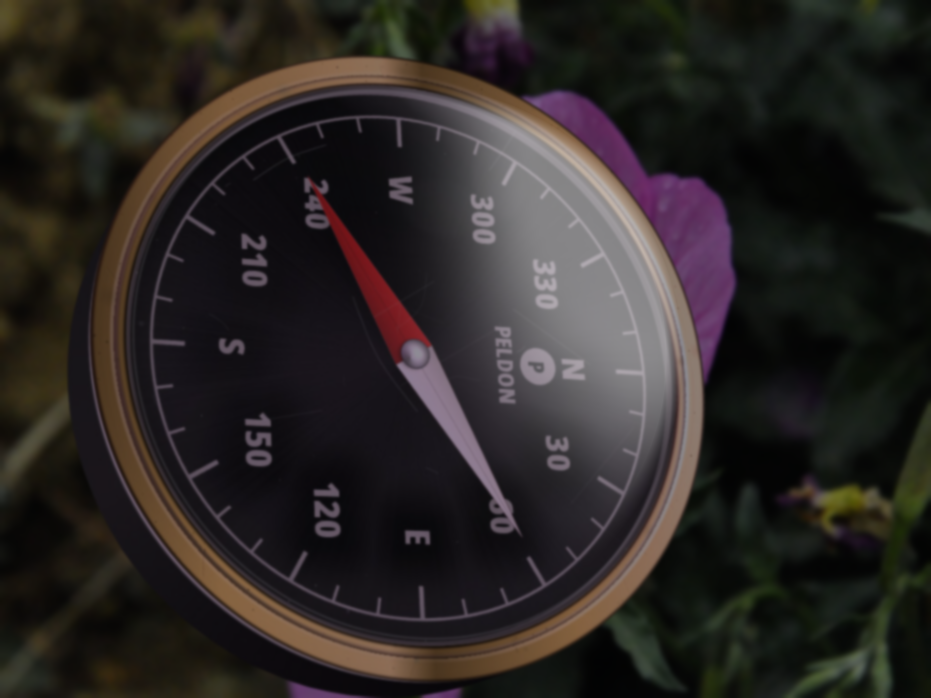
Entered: 240 °
